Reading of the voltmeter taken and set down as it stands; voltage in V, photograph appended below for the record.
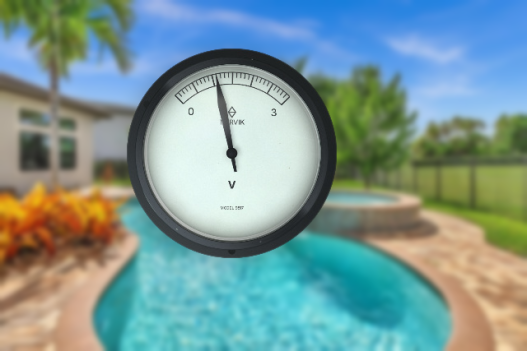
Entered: 1.1 V
